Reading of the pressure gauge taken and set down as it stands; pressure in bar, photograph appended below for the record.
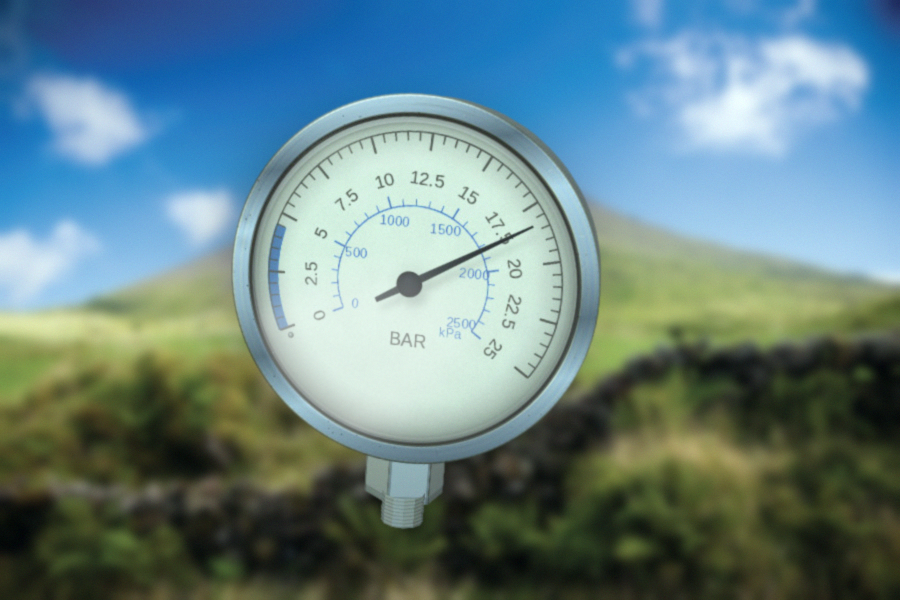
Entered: 18.25 bar
